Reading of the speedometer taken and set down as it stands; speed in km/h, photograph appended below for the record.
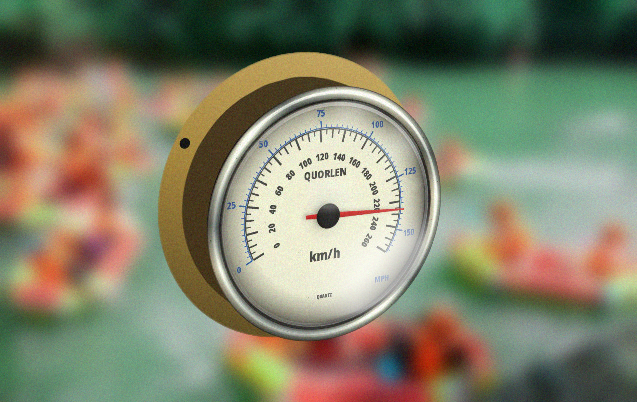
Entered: 225 km/h
